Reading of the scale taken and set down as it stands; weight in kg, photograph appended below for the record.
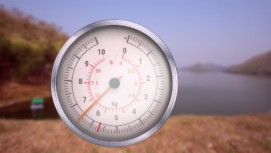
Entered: 6.5 kg
